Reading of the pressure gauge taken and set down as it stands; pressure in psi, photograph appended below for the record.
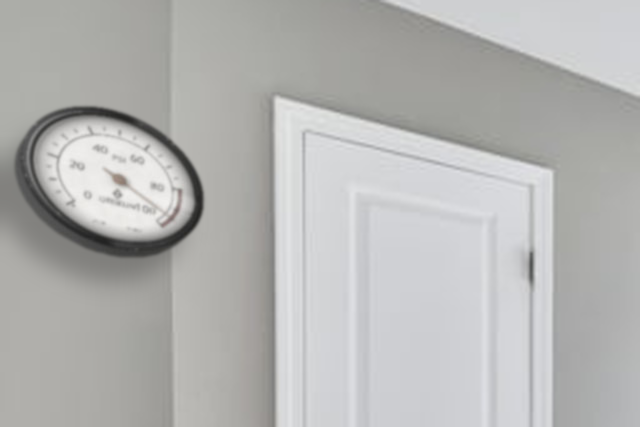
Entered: 95 psi
